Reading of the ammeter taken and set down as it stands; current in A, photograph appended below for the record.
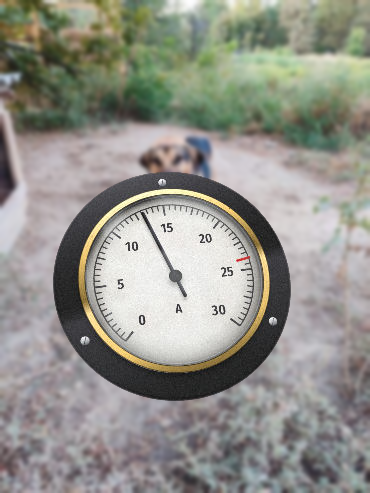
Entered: 13 A
